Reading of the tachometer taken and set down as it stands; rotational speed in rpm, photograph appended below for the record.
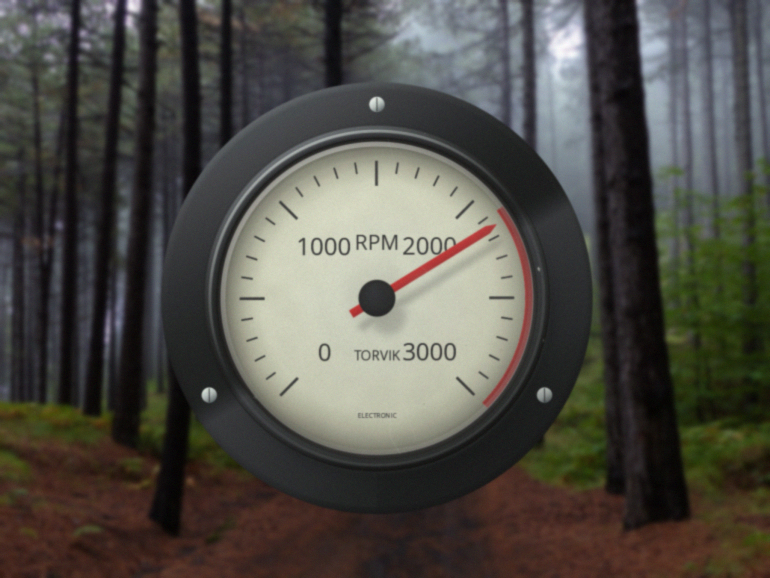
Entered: 2150 rpm
